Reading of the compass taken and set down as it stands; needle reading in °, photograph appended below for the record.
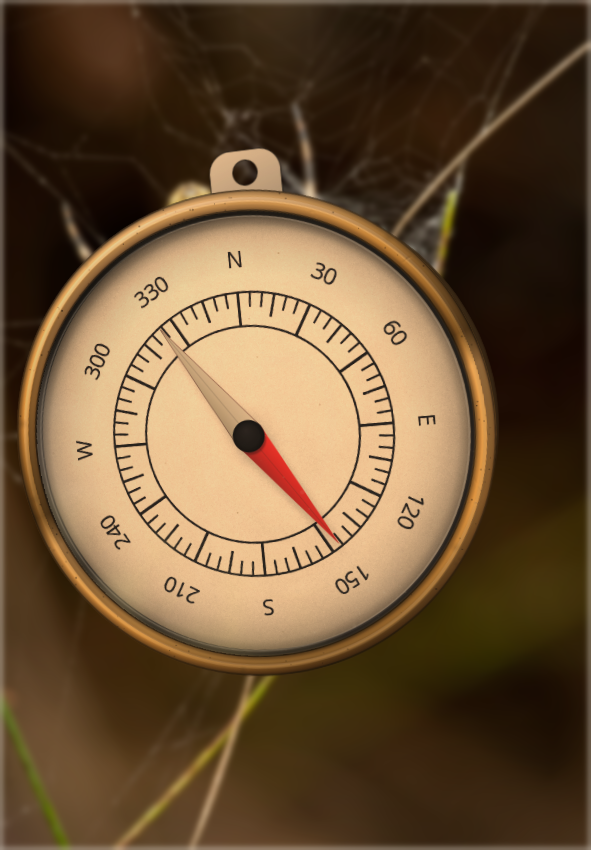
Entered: 145 °
